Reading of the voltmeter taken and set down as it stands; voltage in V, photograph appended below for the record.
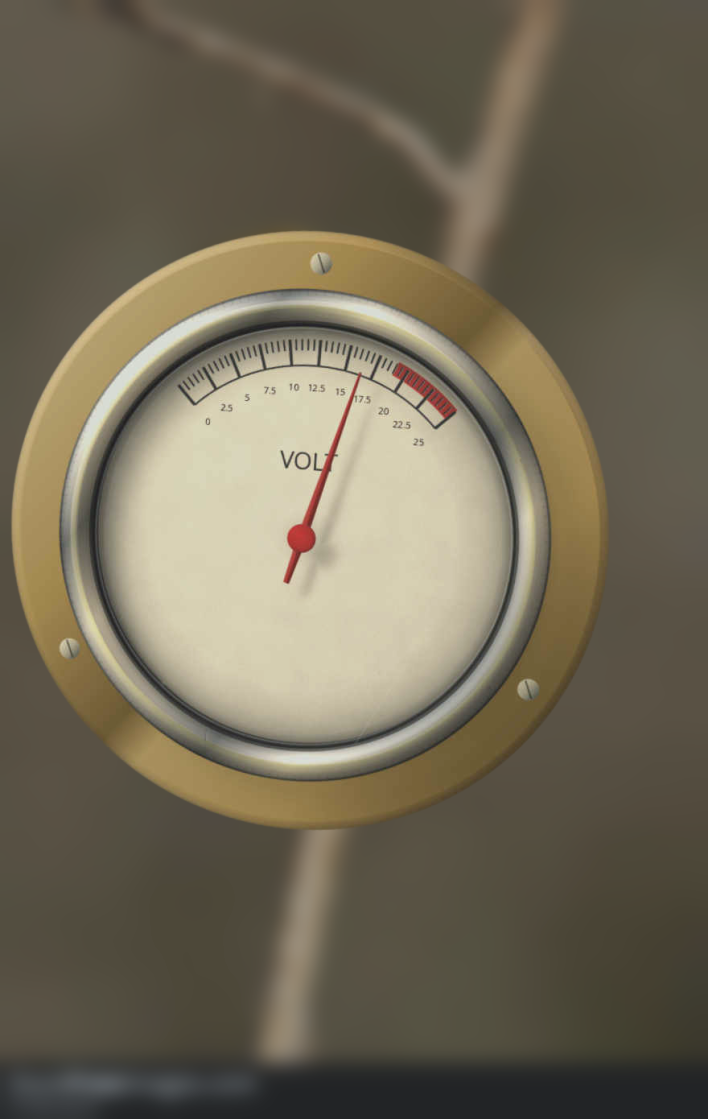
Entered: 16.5 V
